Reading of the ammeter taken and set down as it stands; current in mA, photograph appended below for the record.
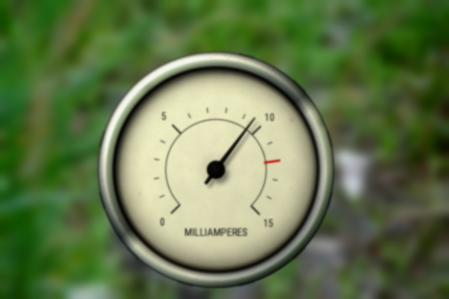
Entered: 9.5 mA
